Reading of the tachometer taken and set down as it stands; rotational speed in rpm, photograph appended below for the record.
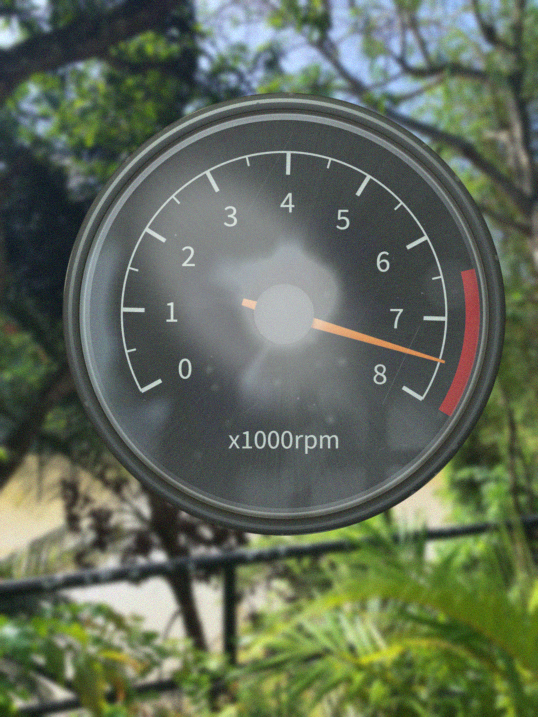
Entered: 7500 rpm
